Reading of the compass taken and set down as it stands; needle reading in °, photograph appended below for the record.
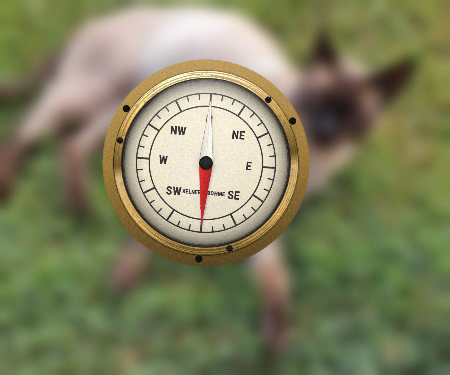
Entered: 180 °
